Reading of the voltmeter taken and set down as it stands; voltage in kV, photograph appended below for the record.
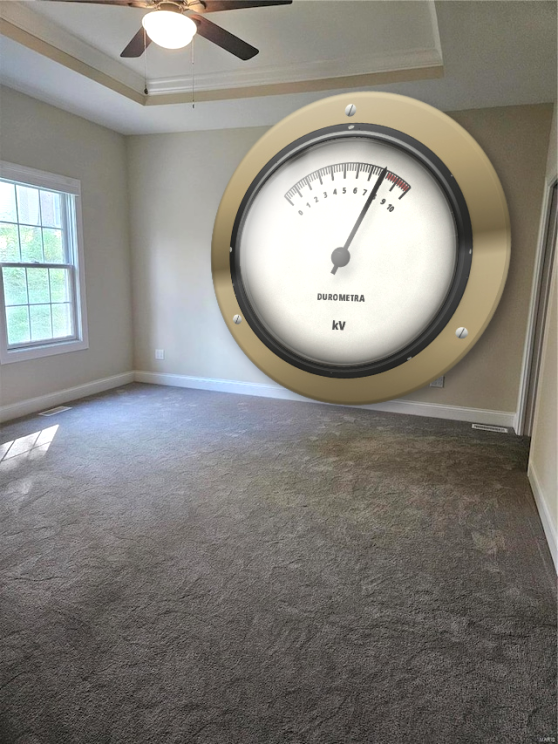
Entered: 8 kV
